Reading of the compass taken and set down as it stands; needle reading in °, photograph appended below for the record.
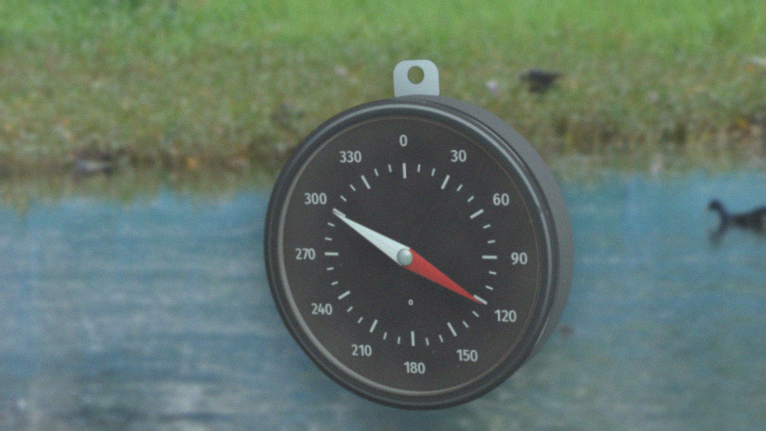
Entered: 120 °
